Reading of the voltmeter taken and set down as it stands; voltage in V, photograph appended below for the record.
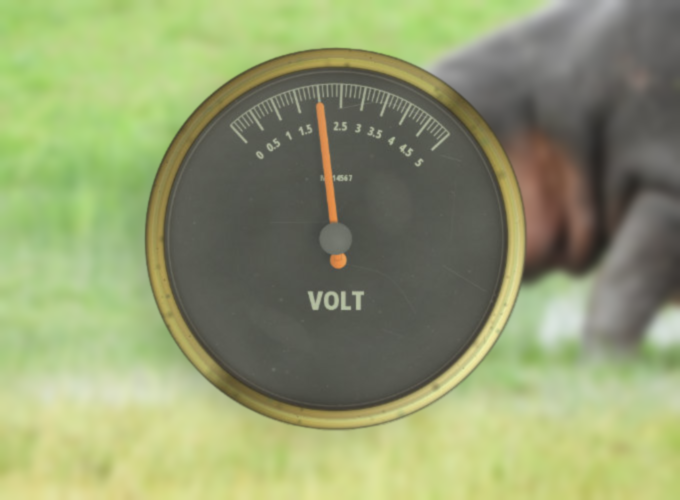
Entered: 2 V
